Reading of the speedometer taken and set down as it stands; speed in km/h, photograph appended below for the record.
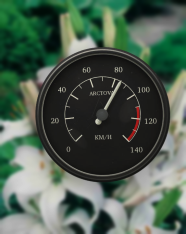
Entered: 85 km/h
